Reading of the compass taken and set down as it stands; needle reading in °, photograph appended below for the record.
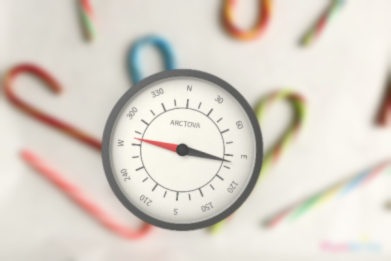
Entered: 277.5 °
